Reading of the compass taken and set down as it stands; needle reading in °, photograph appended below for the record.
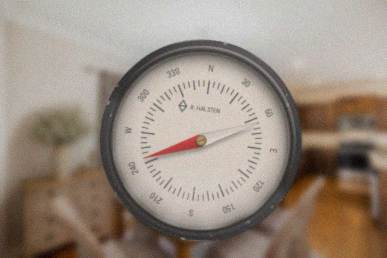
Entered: 245 °
